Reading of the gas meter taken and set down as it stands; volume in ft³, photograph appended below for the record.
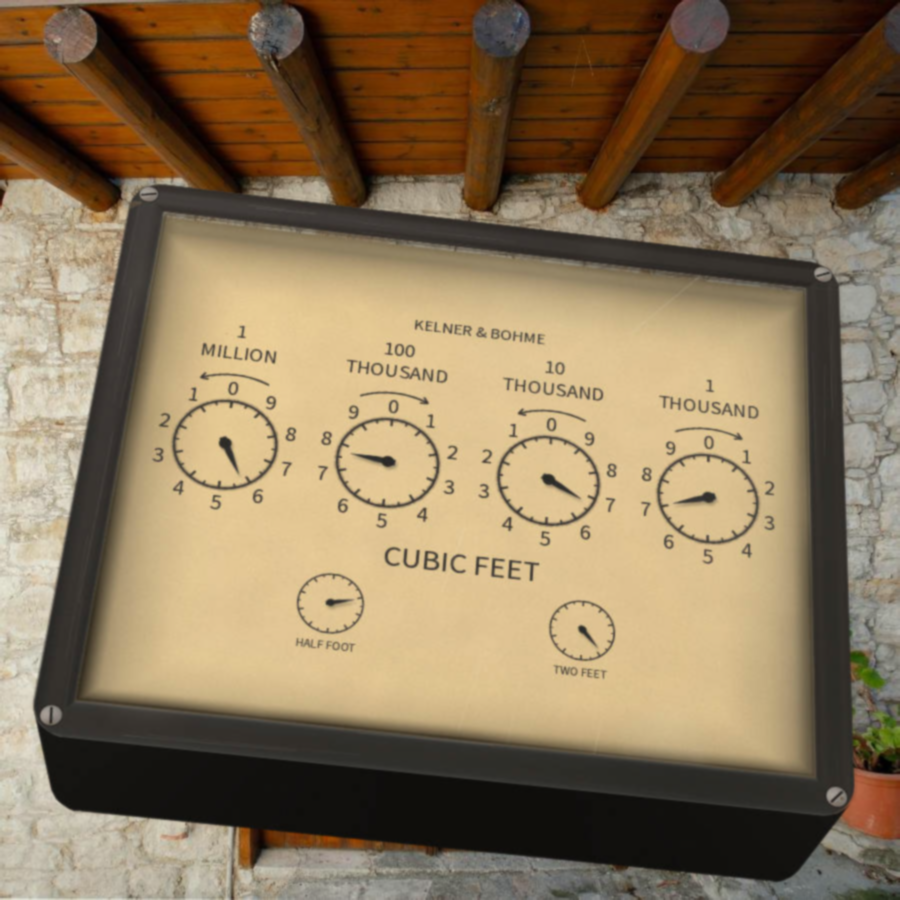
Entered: 576700 ft³
